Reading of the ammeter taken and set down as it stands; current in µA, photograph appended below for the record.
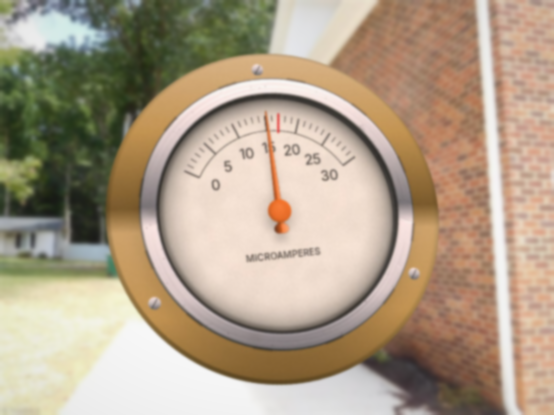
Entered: 15 µA
